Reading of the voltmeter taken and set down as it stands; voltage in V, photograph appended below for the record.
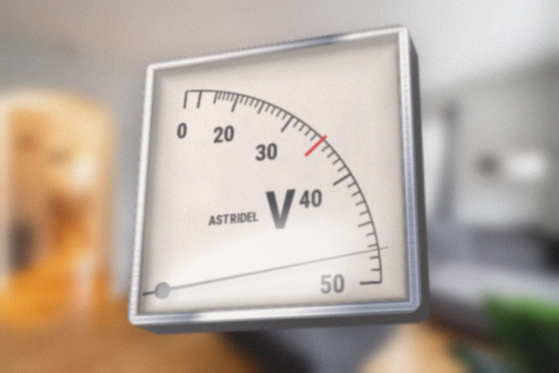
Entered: 47.5 V
